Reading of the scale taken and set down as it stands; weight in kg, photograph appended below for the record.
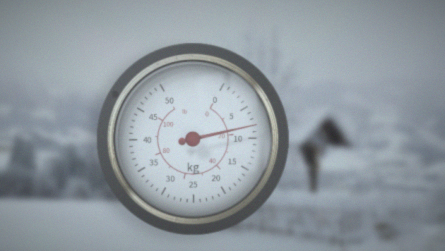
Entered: 8 kg
